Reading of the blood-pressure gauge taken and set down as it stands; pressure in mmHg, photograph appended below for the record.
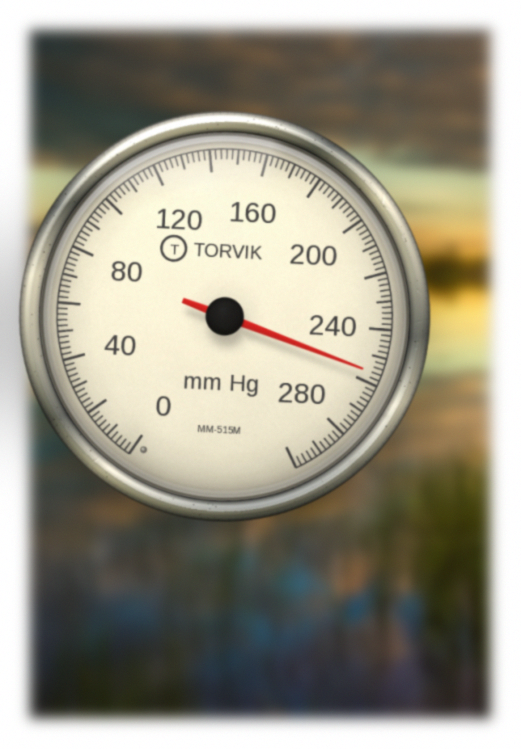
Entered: 256 mmHg
